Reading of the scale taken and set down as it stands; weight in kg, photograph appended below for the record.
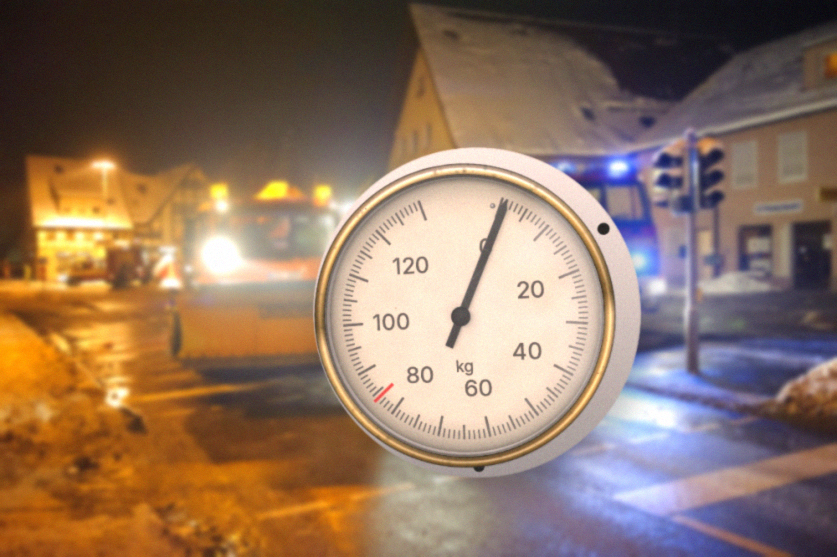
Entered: 1 kg
